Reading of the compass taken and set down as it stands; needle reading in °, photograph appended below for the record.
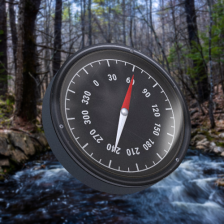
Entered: 60 °
